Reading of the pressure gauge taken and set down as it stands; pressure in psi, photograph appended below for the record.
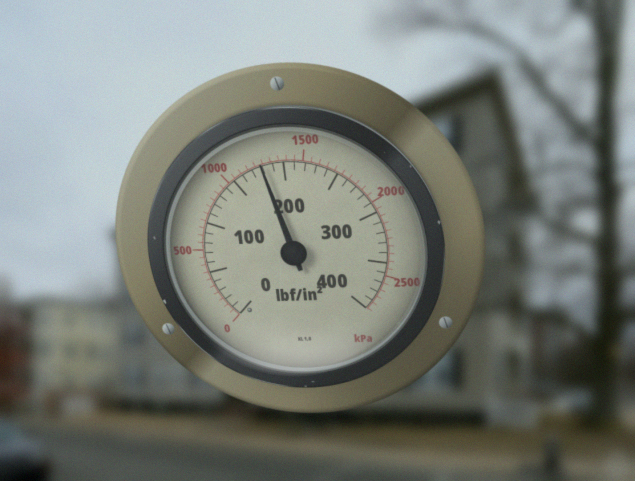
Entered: 180 psi
